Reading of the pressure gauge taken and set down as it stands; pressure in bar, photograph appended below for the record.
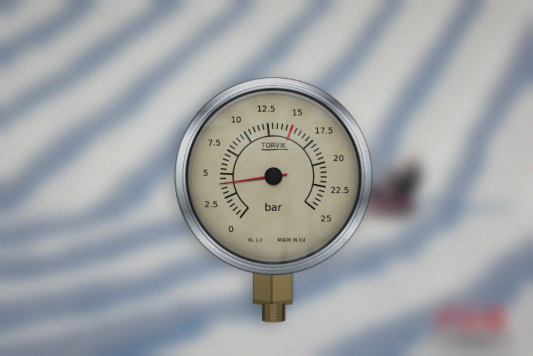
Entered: 4 bar
